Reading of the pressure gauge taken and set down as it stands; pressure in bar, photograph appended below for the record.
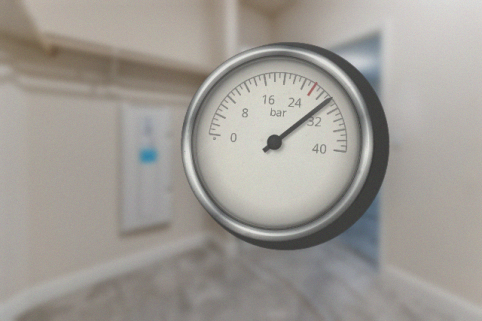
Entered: 30 bar
